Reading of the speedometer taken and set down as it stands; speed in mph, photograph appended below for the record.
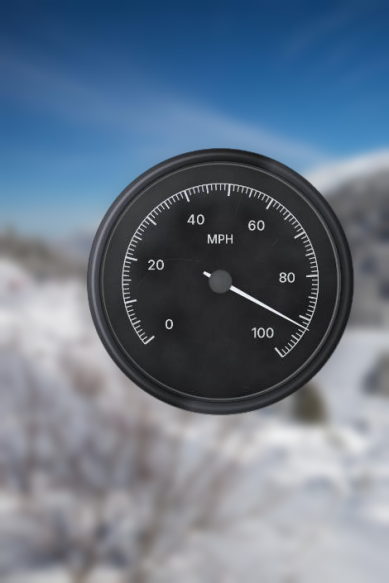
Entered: 92 mph
